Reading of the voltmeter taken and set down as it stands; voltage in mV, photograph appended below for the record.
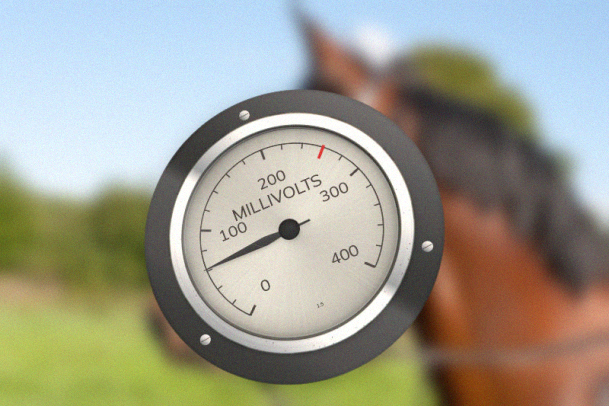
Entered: 60 mV
